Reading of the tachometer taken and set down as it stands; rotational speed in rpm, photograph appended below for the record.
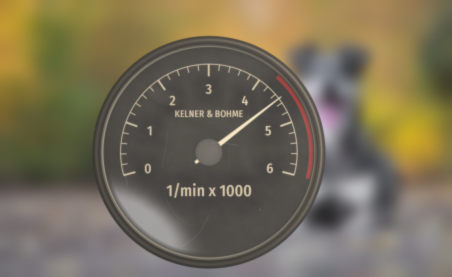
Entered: 4500 rpm
